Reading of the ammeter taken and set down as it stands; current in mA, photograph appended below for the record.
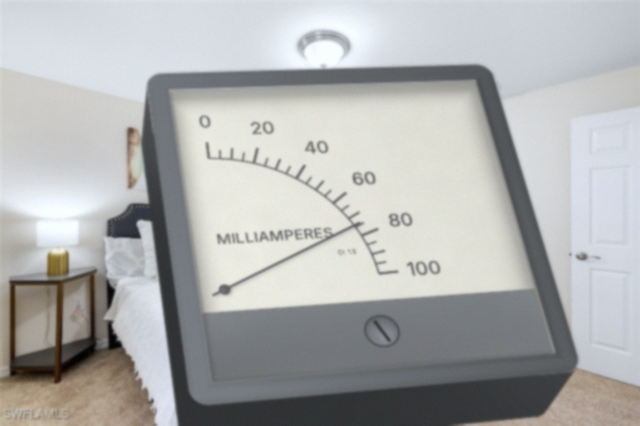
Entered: 75 mA
